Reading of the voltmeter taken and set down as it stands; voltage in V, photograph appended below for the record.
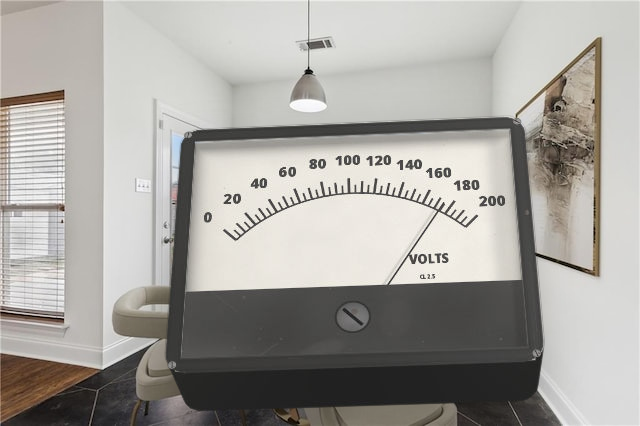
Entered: 175 V
